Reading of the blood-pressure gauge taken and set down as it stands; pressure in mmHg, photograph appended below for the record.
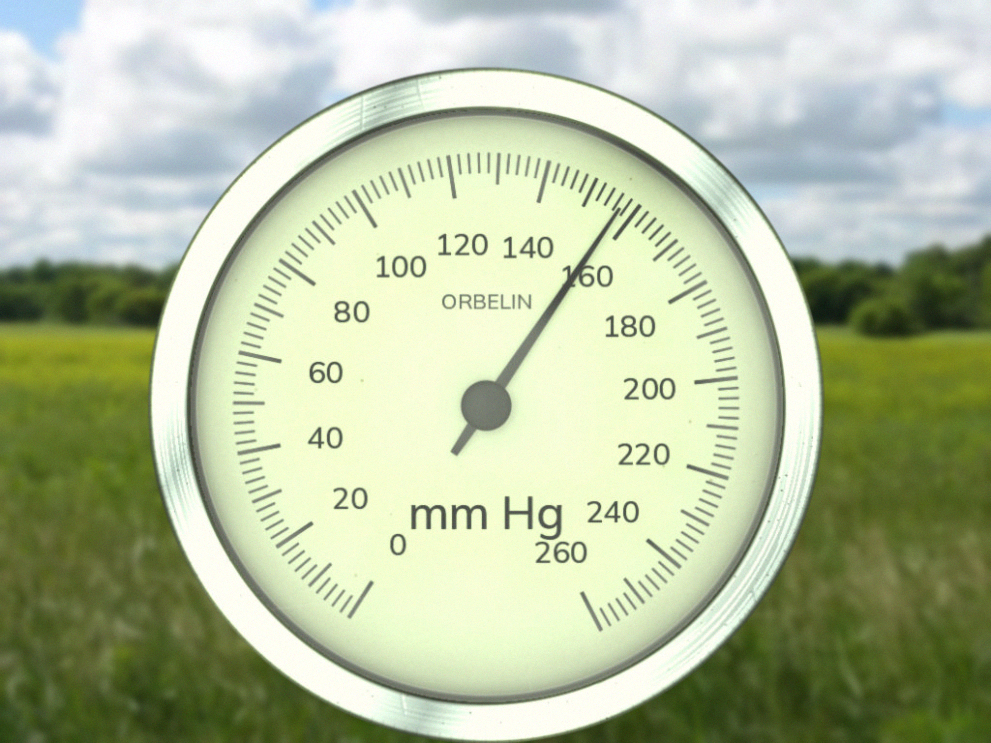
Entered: 157 mmHg
